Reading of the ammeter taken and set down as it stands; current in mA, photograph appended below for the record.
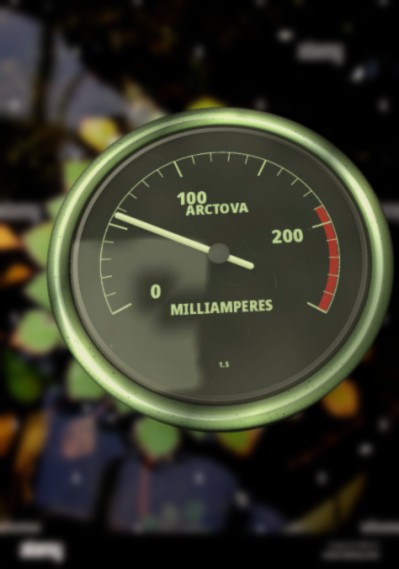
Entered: 55 mA
